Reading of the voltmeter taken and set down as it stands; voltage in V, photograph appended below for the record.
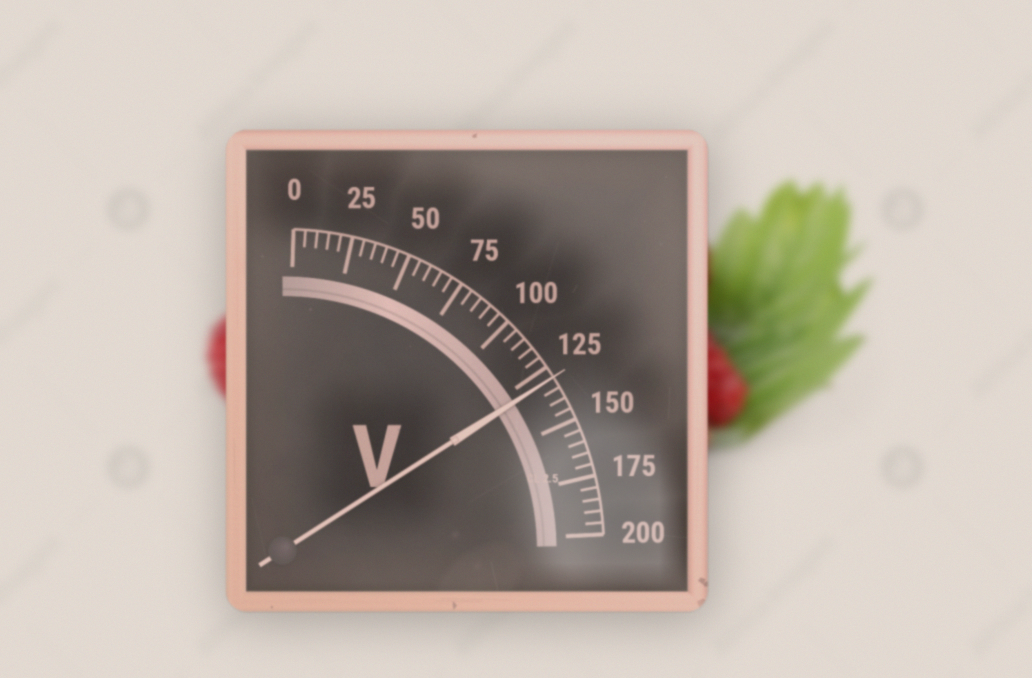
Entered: 130 V
